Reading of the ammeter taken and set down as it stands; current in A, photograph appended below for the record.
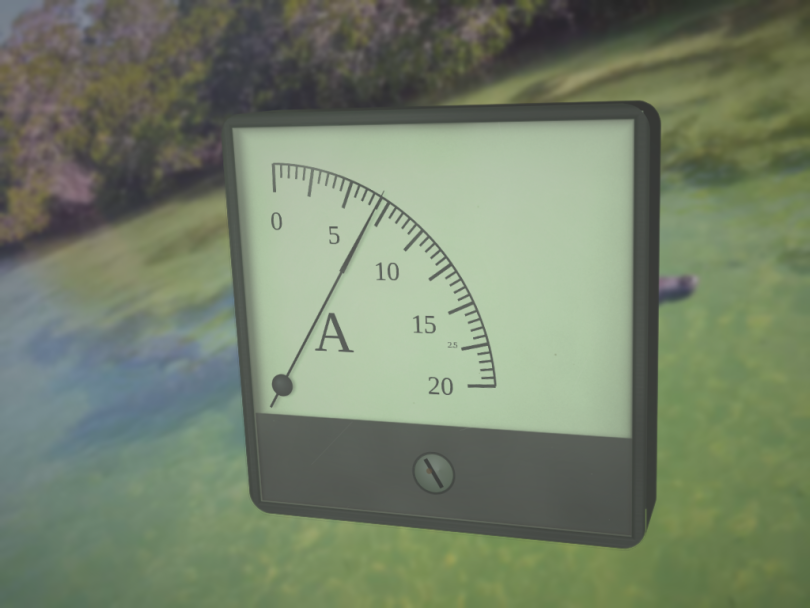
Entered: 7 A
